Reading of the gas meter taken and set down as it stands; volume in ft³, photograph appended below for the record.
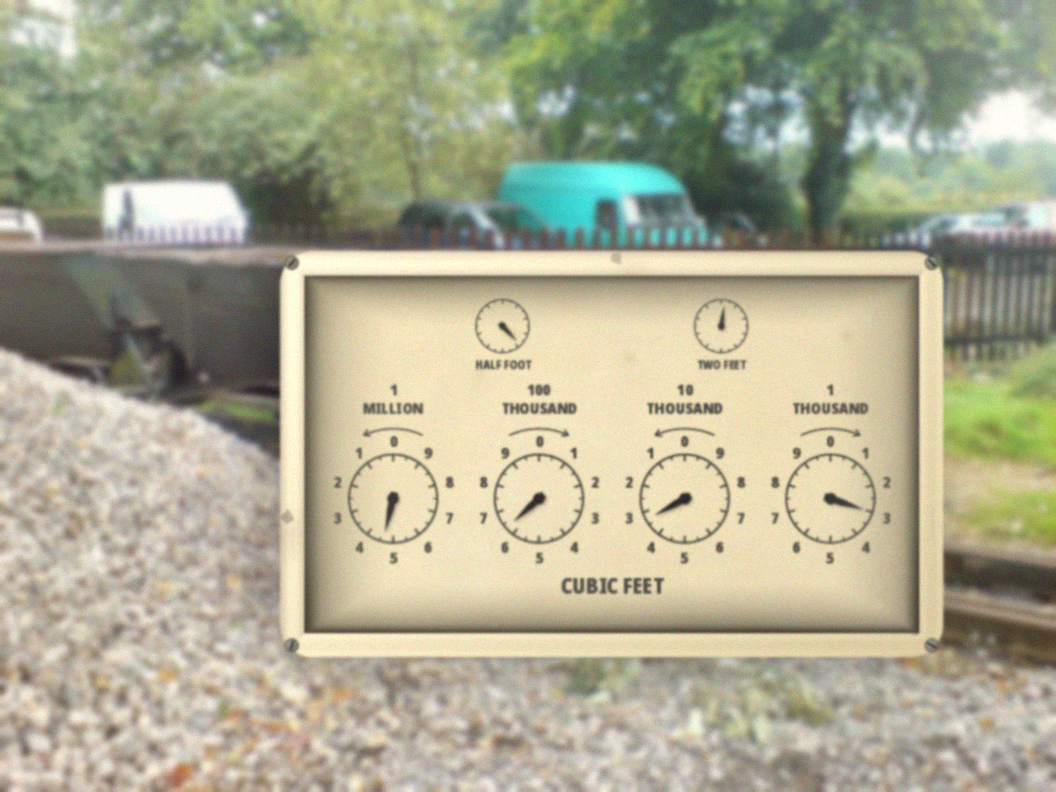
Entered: 463300 ft³
